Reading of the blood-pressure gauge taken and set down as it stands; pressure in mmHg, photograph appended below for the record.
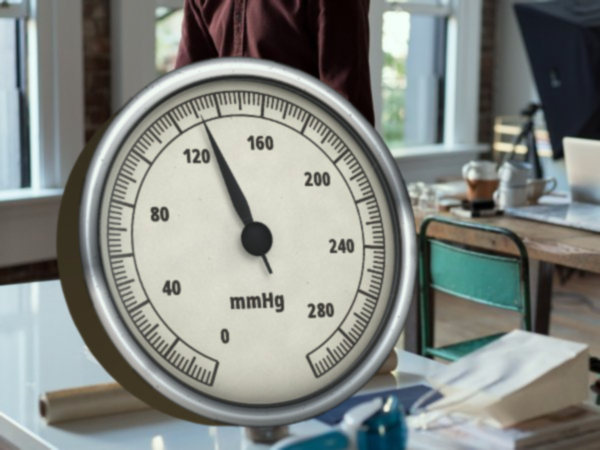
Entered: 130 mmHg
